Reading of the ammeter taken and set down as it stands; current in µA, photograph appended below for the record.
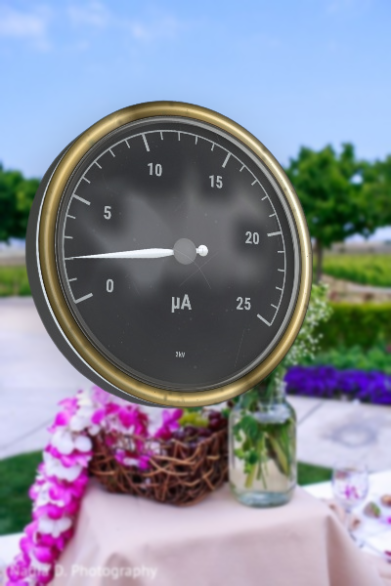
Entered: 2 µA
